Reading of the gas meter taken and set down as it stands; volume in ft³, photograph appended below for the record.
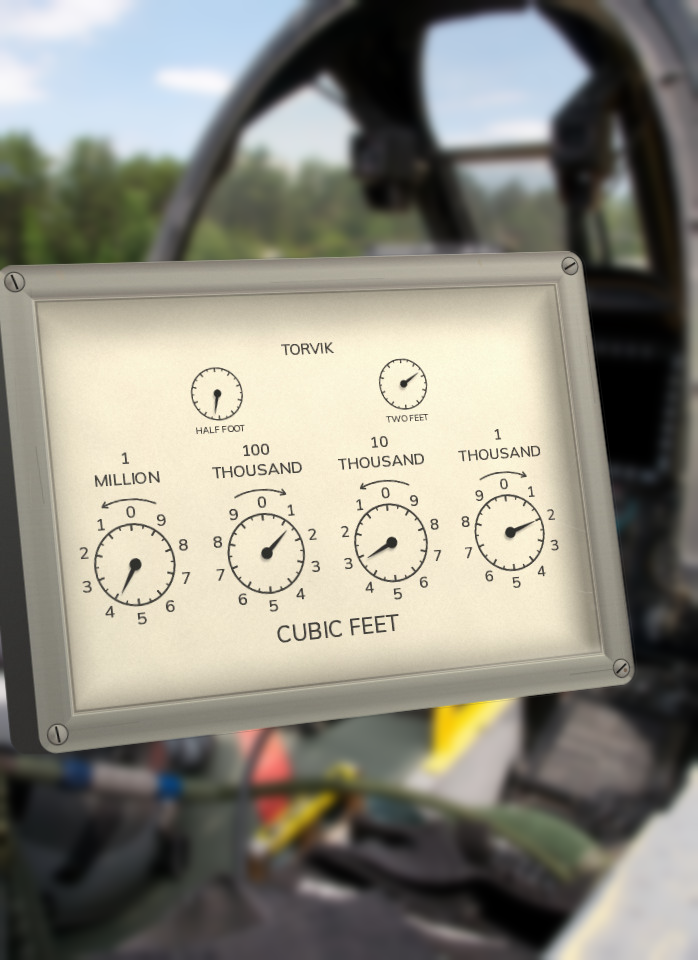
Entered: 413200 ft³
